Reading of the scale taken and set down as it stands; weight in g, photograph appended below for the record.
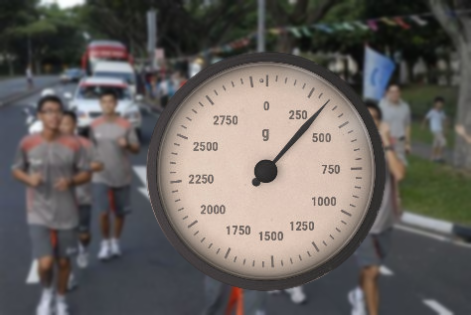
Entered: 350 g
